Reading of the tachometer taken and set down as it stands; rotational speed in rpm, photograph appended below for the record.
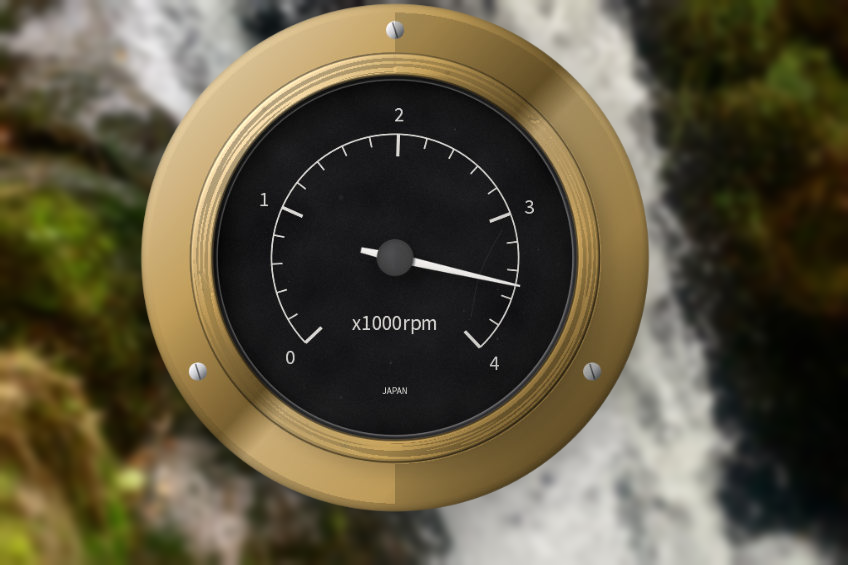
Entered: 3500 rpm
